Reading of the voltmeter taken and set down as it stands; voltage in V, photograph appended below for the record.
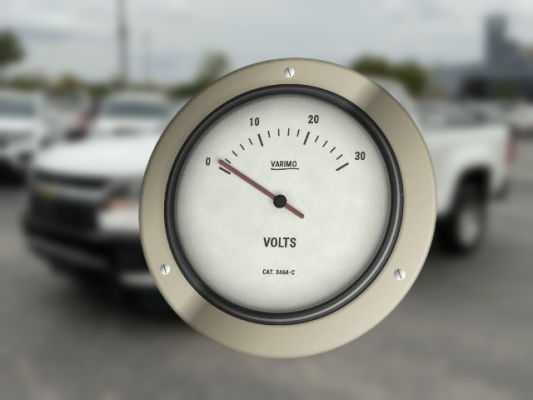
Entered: 1 V
